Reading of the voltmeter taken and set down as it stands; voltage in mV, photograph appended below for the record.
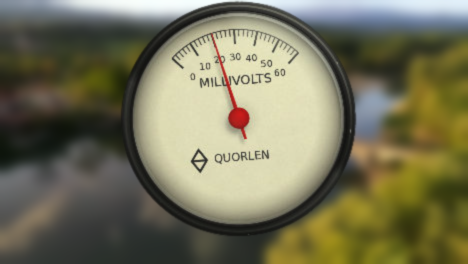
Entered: 20 mV
